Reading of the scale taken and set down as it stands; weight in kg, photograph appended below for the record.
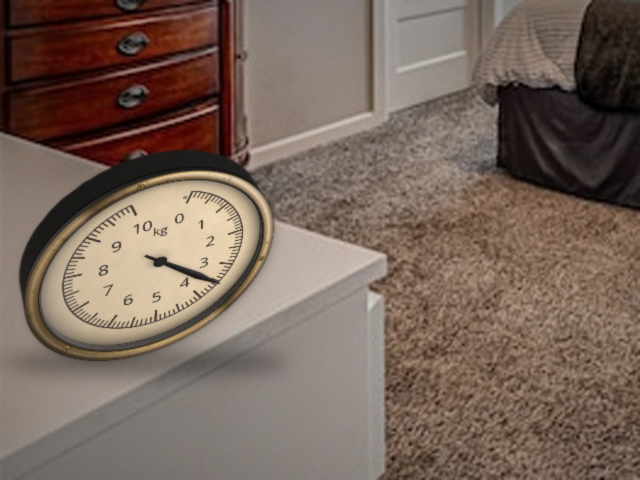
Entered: 3.5 kg
